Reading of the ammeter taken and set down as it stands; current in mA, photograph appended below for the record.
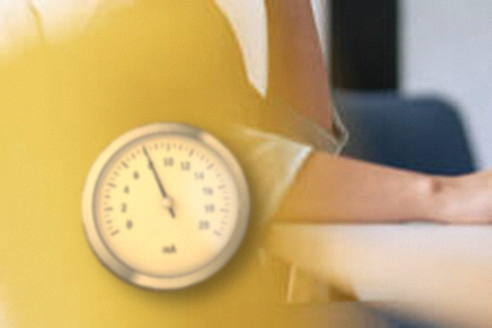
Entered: 8 mA
